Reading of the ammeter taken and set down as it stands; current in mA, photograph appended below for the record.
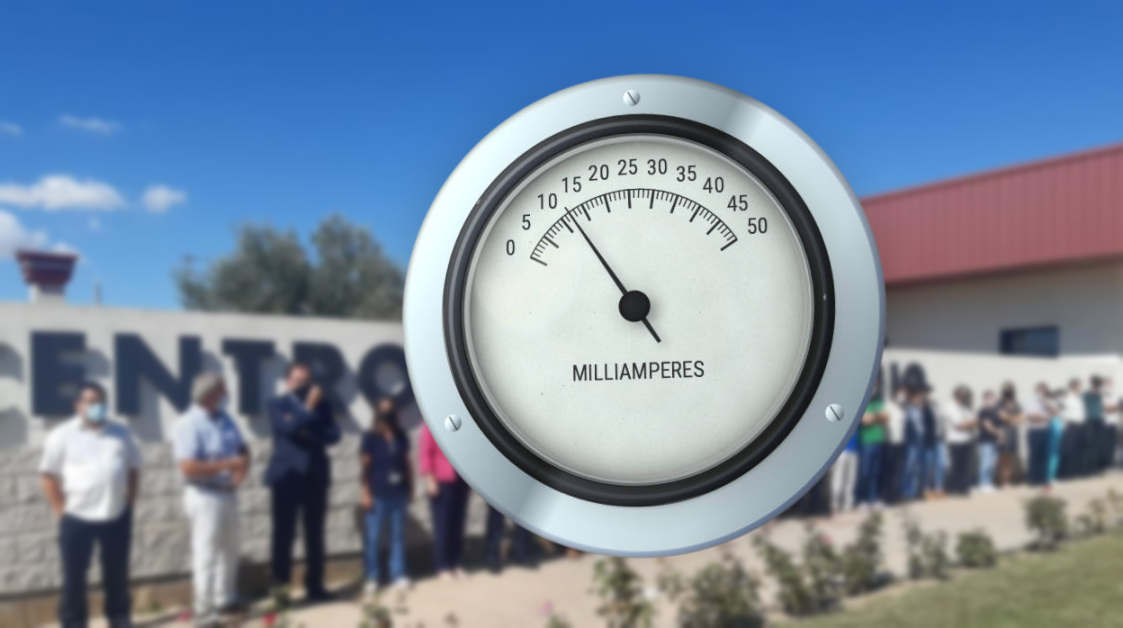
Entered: 12 mA
